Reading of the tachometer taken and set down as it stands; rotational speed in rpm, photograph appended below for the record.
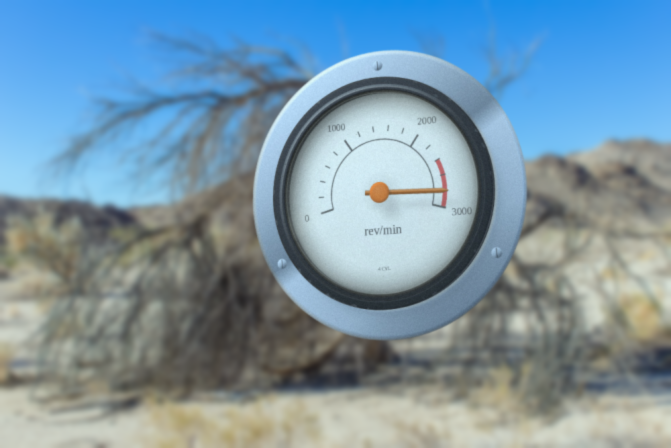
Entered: 2800 rpm
